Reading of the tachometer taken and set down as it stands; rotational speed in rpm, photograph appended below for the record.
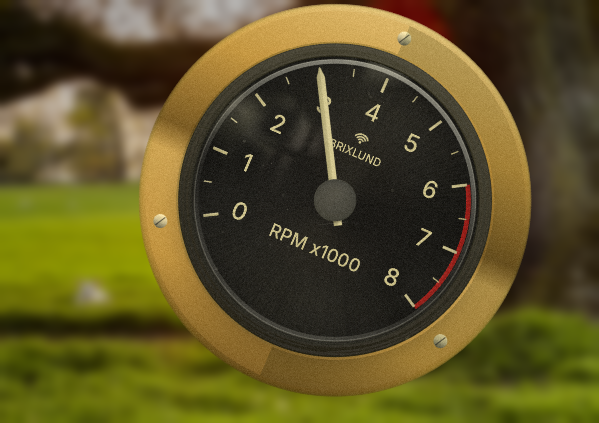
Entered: 3000 rpm
